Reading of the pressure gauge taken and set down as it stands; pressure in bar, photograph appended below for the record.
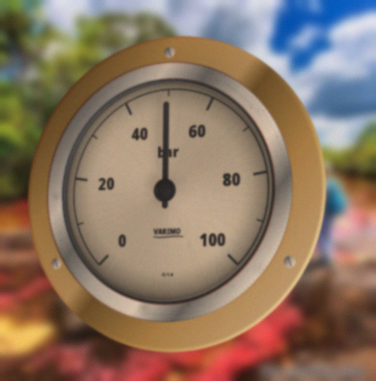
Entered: 50 bar
